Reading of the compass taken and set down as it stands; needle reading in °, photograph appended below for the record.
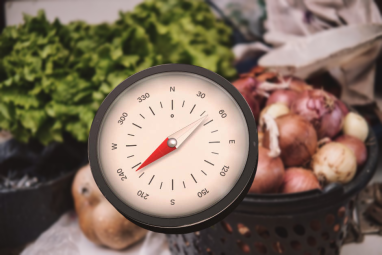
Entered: 232.5 °
